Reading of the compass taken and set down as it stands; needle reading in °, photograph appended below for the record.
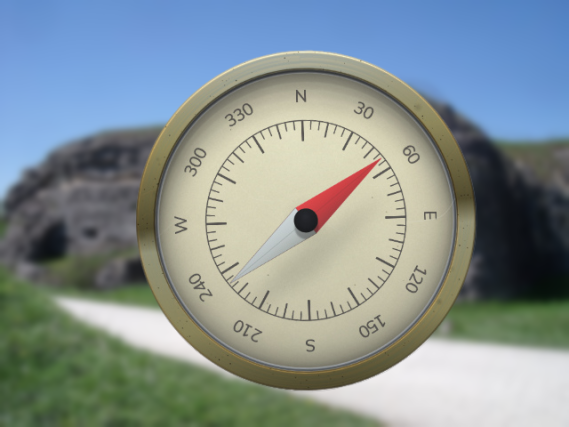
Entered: 52.5 °
